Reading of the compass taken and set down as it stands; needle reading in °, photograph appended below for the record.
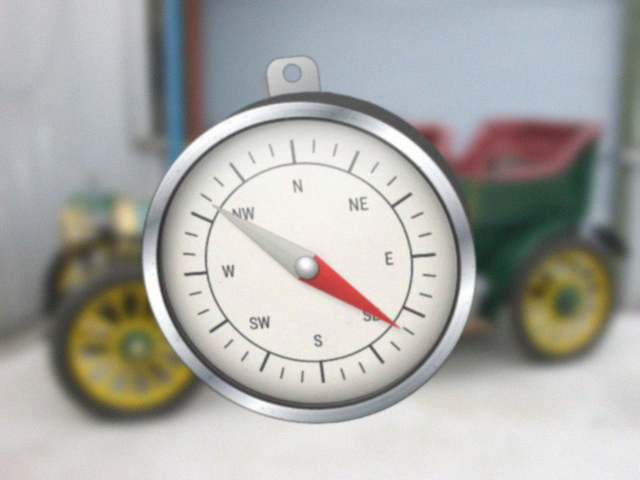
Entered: 130 °
